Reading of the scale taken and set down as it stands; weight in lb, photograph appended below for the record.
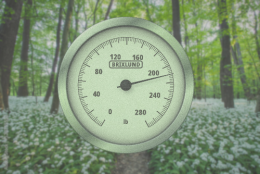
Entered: 210 lb
